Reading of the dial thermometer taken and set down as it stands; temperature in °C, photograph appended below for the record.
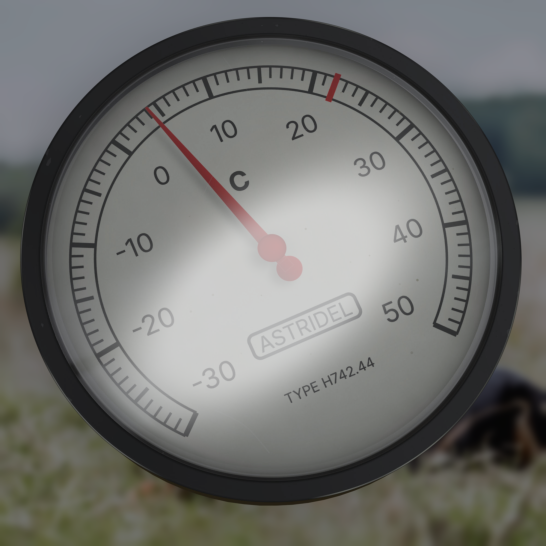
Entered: 4 °C
